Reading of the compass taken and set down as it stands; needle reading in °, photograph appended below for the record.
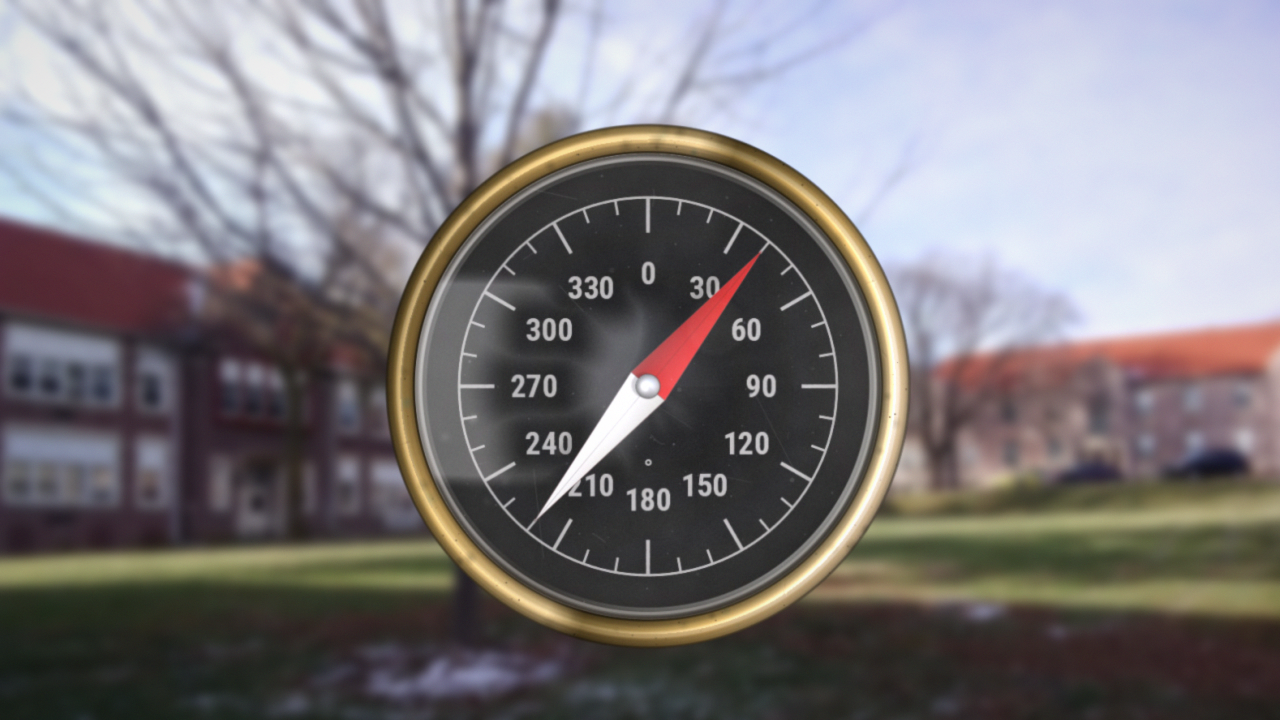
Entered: 40 °
